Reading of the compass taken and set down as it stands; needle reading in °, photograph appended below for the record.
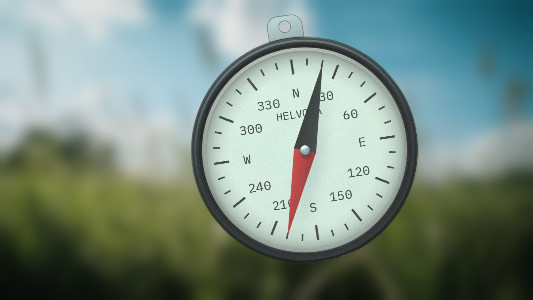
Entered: 200 °
